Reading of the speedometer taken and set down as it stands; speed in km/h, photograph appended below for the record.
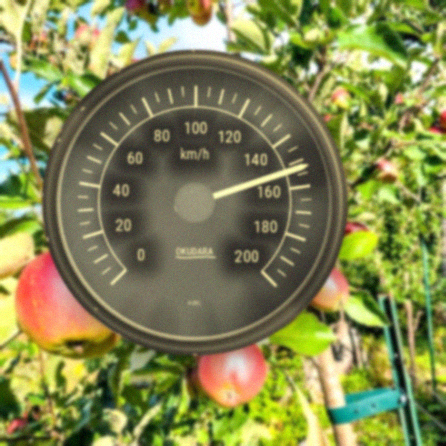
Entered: 152.5 km/h
